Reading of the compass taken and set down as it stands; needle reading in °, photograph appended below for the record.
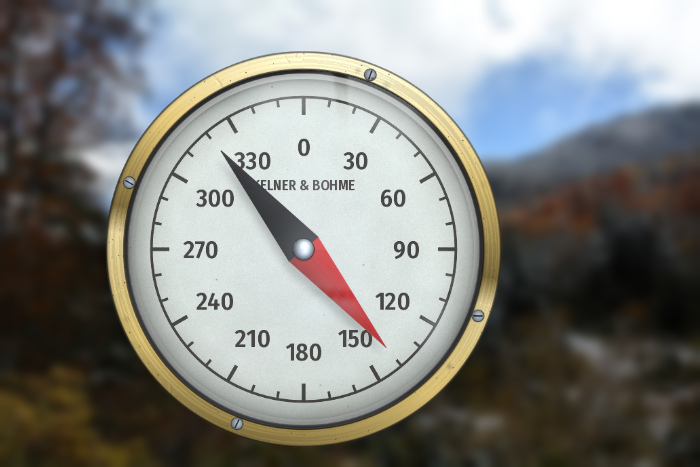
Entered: 140 °
